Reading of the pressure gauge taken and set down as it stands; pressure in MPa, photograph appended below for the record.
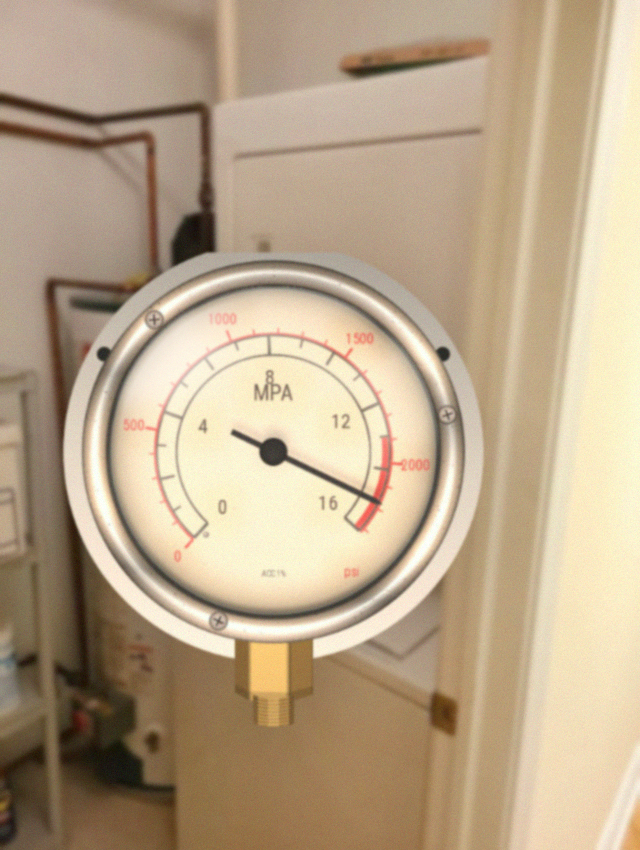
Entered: 15 MPa
